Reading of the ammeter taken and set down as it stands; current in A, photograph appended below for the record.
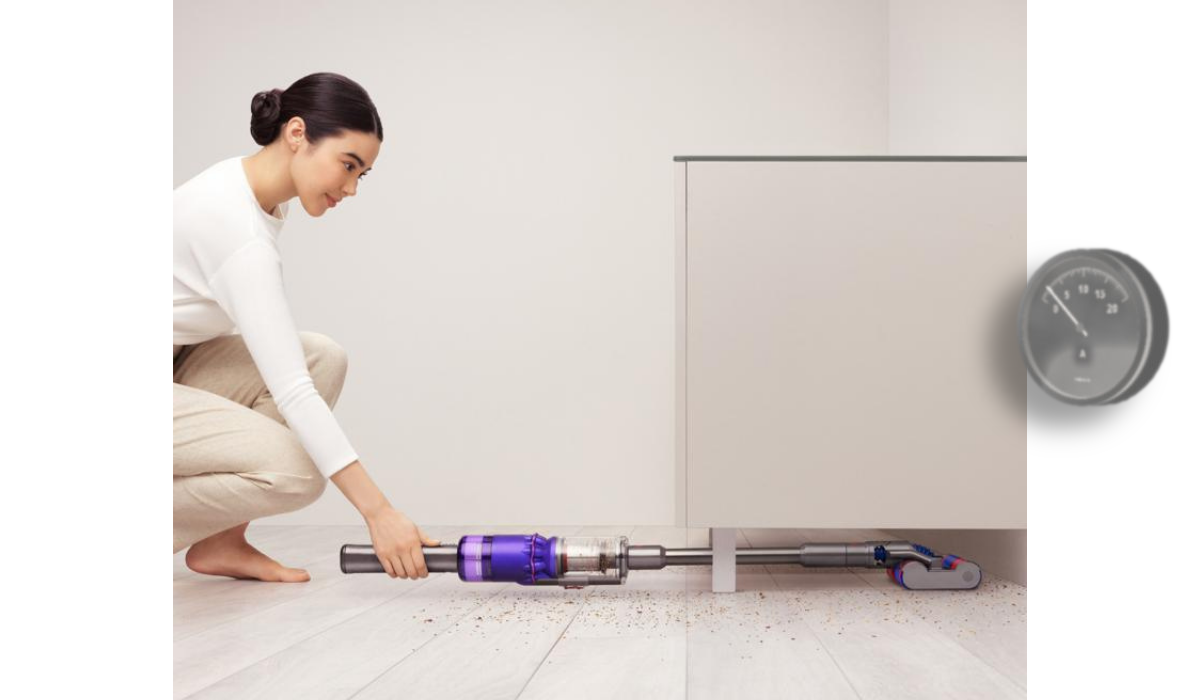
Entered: 2.5 A
